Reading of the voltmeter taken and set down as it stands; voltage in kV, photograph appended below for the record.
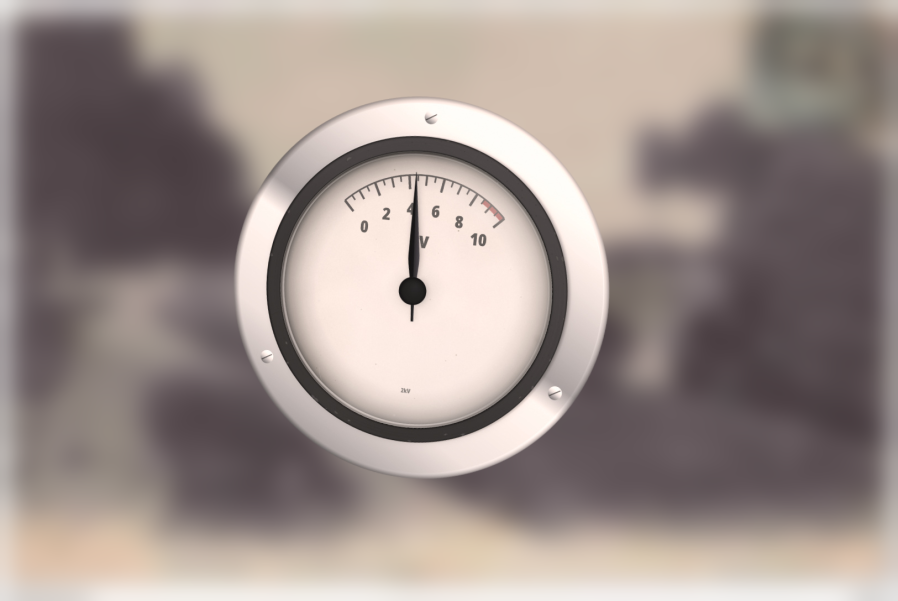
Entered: 4.5 kV
